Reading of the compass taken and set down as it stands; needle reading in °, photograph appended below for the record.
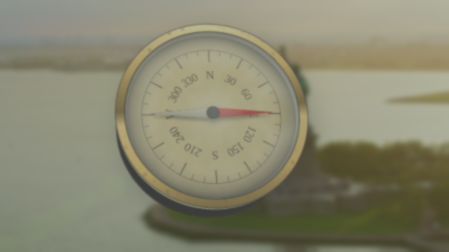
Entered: 90 °
